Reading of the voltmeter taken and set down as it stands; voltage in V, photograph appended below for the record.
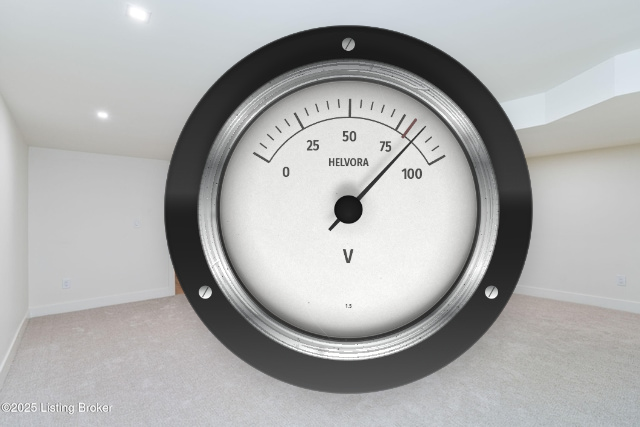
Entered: 85 V
